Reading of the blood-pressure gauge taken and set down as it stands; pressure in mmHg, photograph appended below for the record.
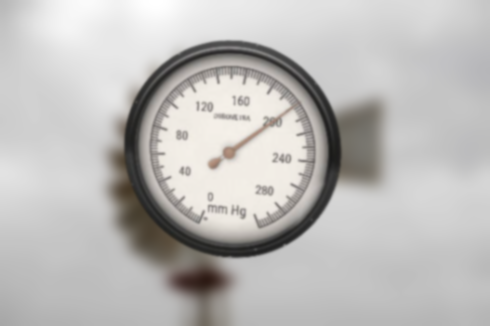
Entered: 200 mmHg
